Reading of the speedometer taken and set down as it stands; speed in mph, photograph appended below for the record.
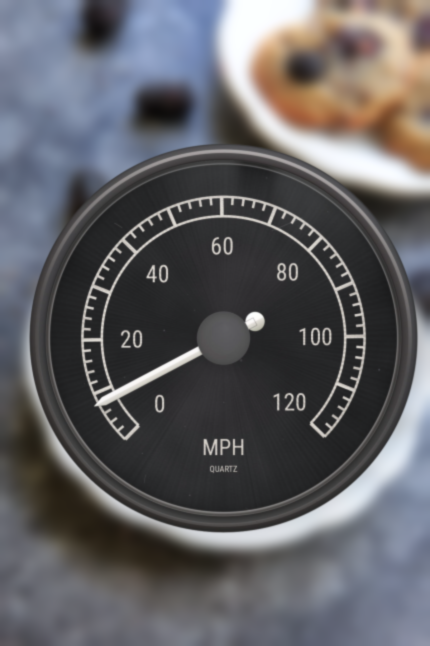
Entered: 8 mph
